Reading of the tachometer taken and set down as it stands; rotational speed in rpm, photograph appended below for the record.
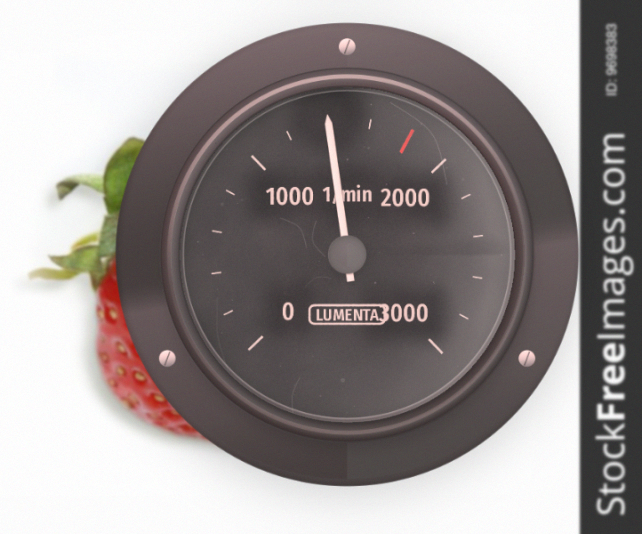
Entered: 1400 rpm
